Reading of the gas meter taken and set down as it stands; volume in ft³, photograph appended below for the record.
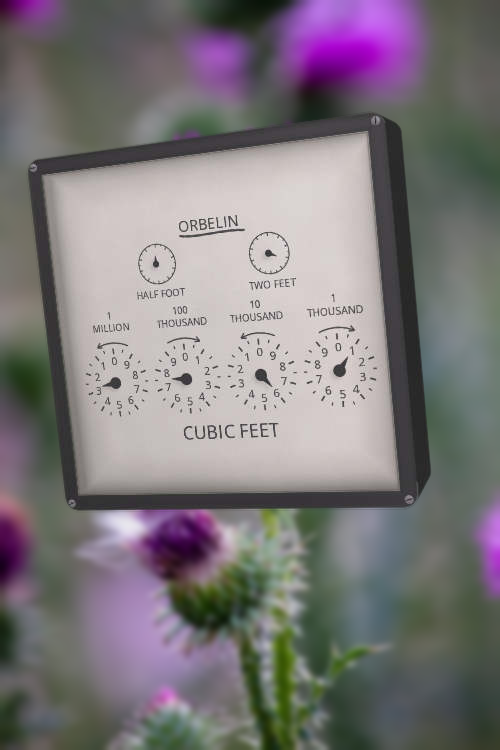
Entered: 276100 ft³
